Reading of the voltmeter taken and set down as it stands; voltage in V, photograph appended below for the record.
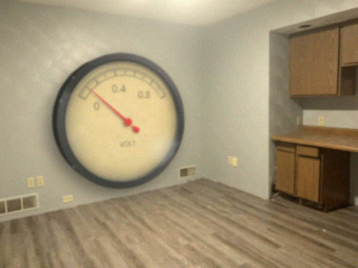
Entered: 0.1 V
